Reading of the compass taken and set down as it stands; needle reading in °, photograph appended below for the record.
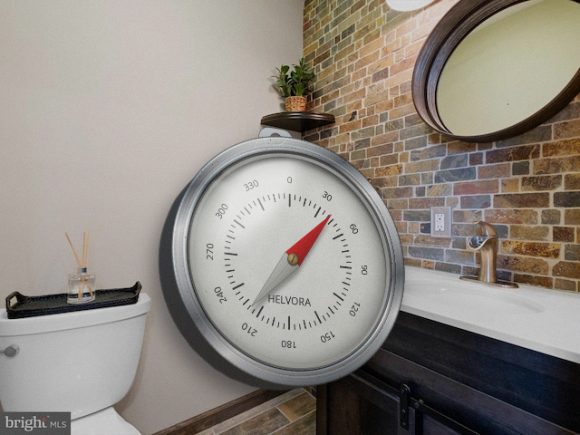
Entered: 40 °
